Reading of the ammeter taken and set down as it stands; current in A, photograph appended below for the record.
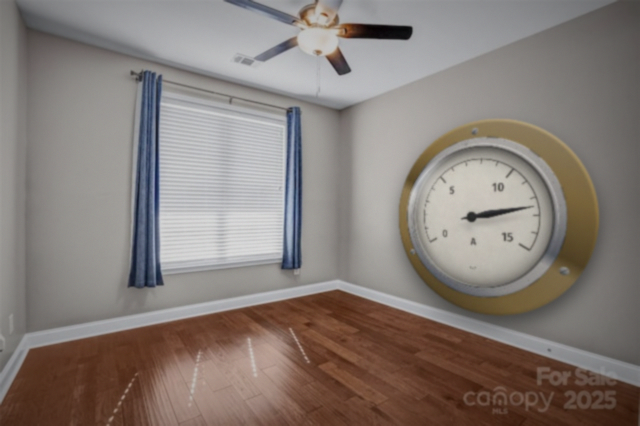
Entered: 12.5 A
